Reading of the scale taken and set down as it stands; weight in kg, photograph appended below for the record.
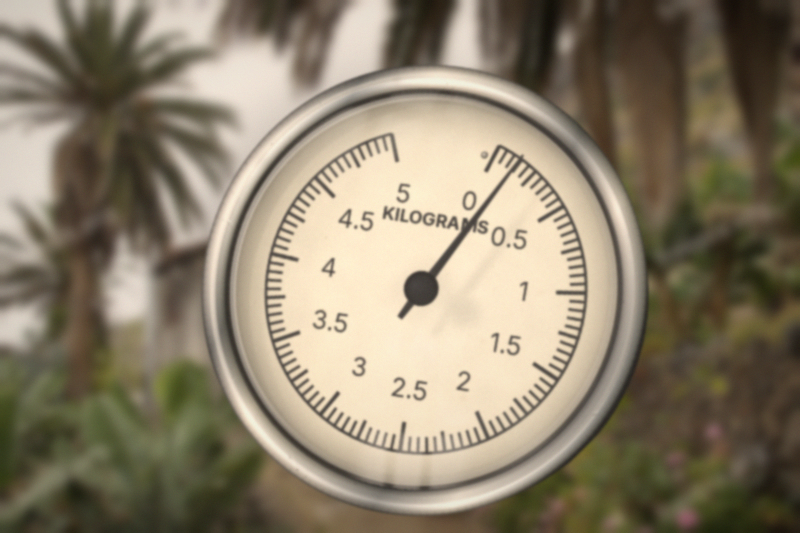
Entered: 0.15 kg
